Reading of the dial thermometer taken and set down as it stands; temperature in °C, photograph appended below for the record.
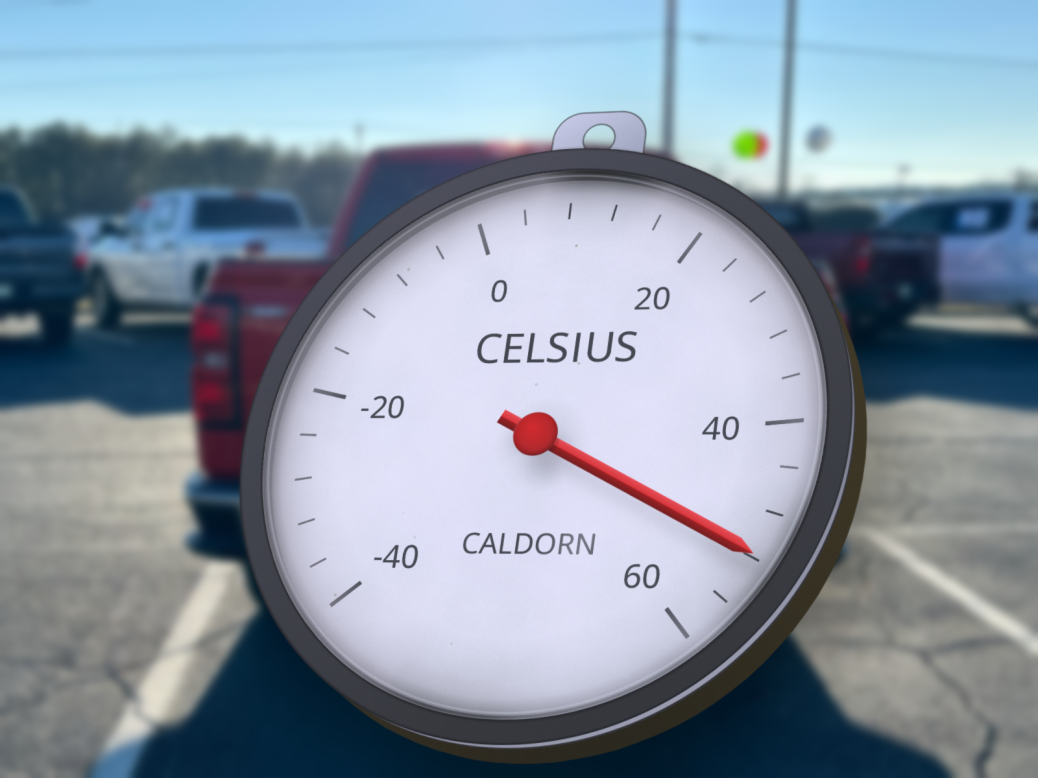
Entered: 52 °C
